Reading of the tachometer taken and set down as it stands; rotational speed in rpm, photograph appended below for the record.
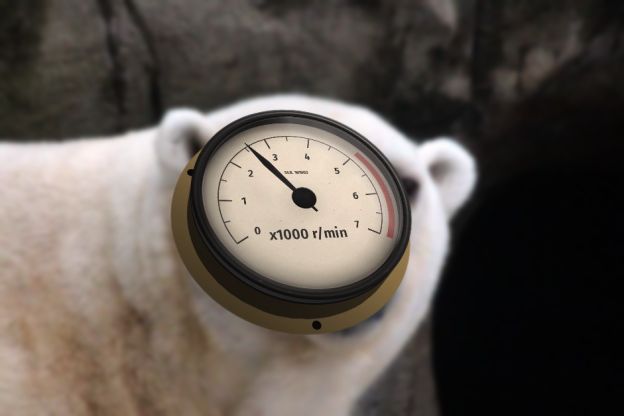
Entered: 2500 rpm
